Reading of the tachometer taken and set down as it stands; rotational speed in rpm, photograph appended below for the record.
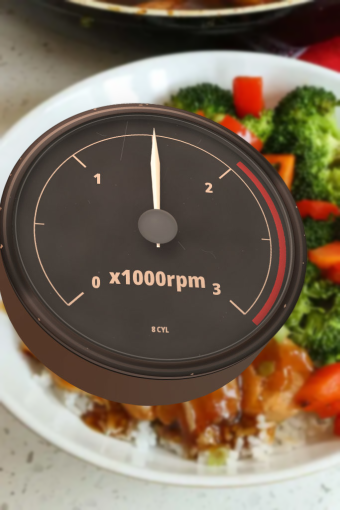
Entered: 1500 rpm
